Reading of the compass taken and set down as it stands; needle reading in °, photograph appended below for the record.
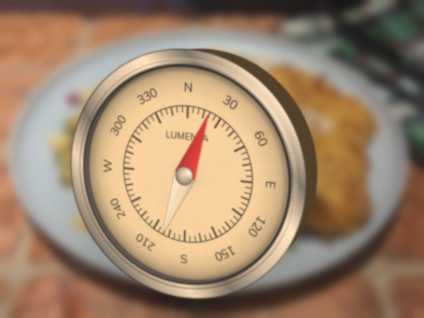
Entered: 20 °
